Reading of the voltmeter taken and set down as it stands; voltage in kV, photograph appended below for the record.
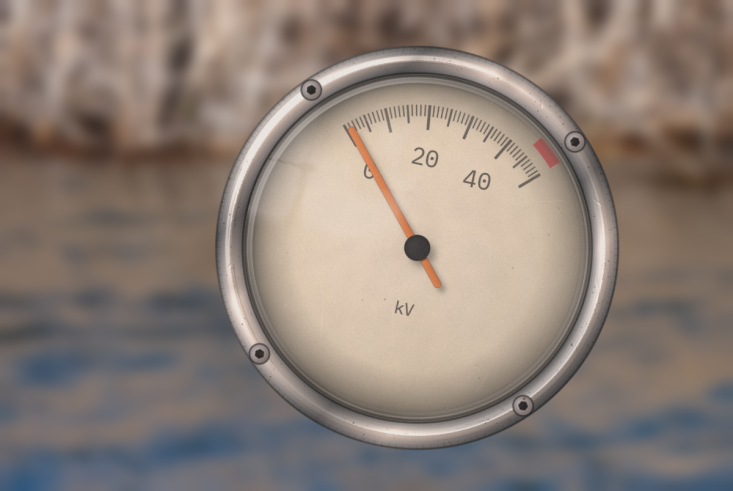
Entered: 1 kV
